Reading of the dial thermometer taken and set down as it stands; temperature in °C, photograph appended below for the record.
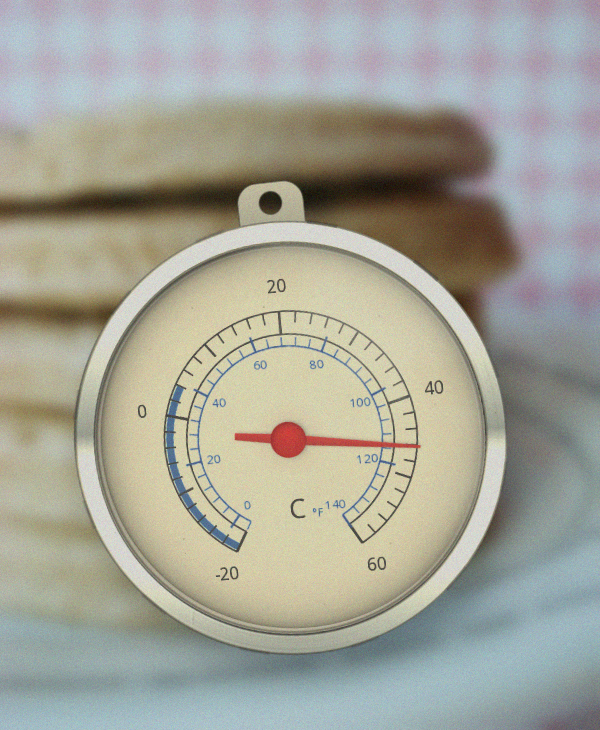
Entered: 46 °C
